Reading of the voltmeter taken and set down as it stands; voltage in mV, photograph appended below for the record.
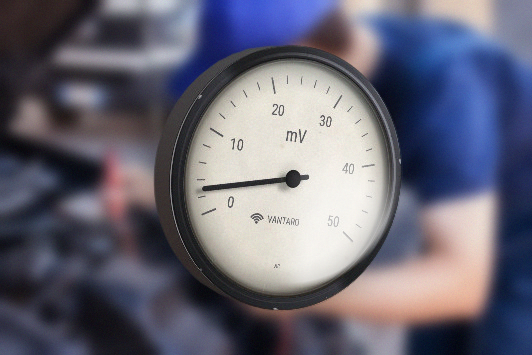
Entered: 3 mV
